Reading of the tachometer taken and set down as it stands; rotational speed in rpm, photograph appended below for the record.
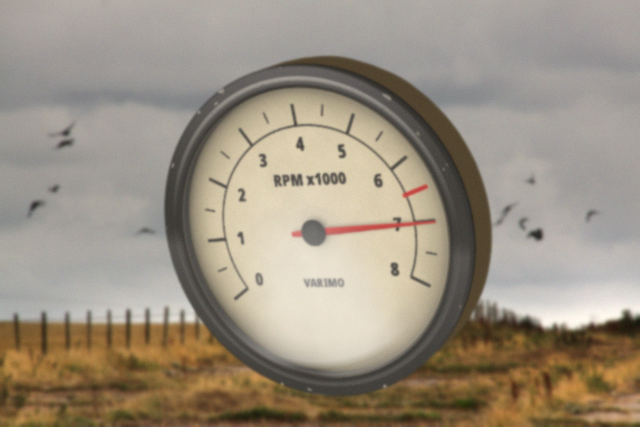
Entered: 7000 rpm
